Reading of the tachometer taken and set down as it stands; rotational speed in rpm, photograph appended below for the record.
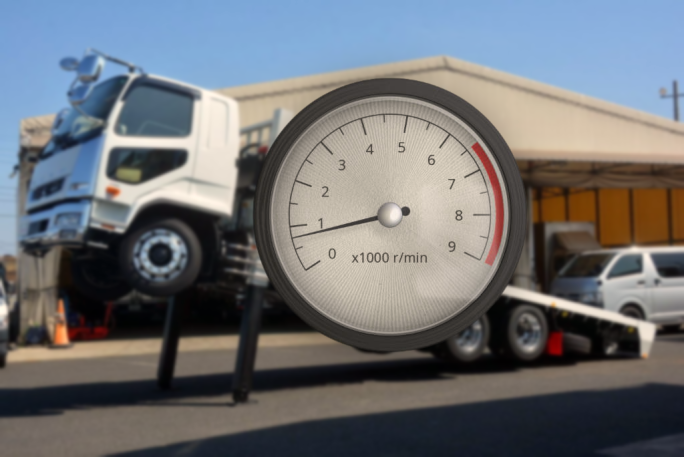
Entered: 750 rpm
